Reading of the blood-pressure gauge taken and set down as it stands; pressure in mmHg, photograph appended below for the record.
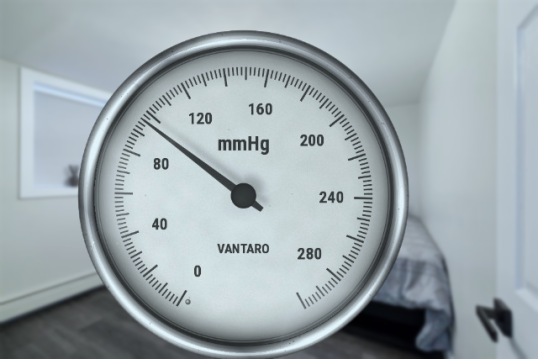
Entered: 96 mmHg
